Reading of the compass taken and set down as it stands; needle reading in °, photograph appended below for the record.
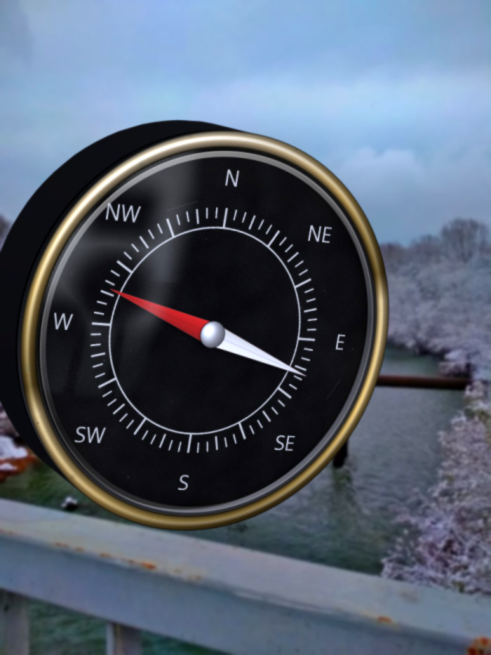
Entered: 287.5 °
